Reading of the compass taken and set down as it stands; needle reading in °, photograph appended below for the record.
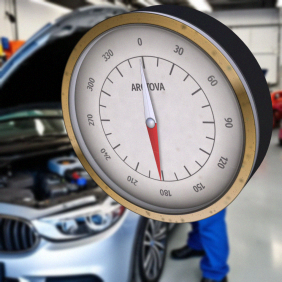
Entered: 180 °
